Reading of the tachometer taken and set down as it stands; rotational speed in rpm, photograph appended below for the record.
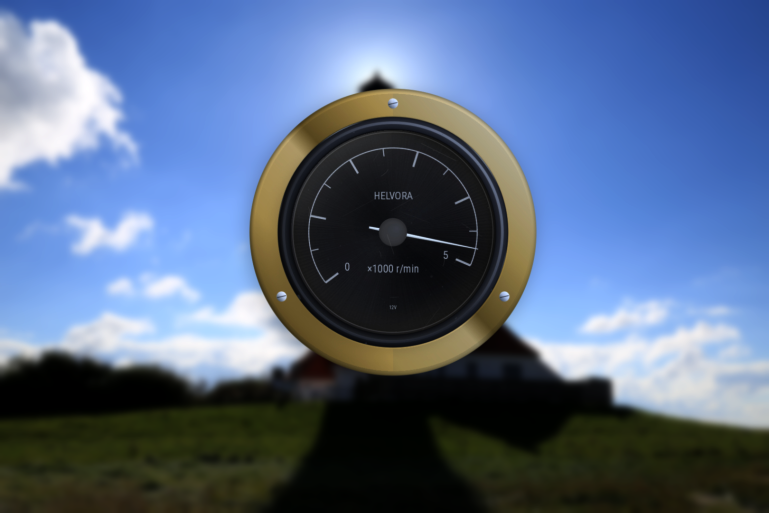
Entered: 4750 rpm
